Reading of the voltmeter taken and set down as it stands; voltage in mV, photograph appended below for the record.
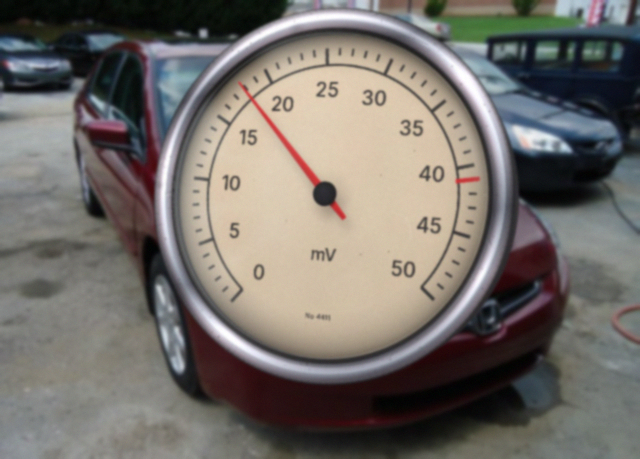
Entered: 18 mV
